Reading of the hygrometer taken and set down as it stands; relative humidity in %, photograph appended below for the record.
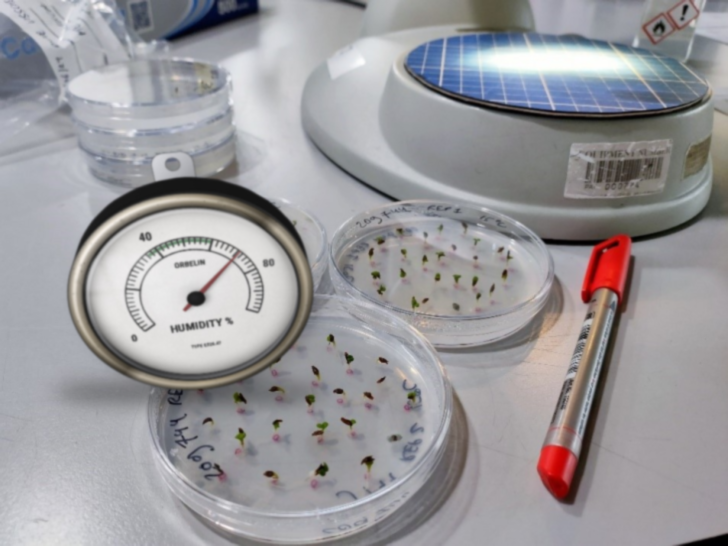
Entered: 70 %
